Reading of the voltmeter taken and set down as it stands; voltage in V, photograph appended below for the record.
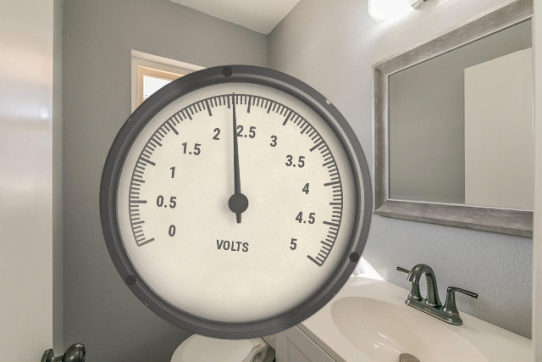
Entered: 2.3 V
